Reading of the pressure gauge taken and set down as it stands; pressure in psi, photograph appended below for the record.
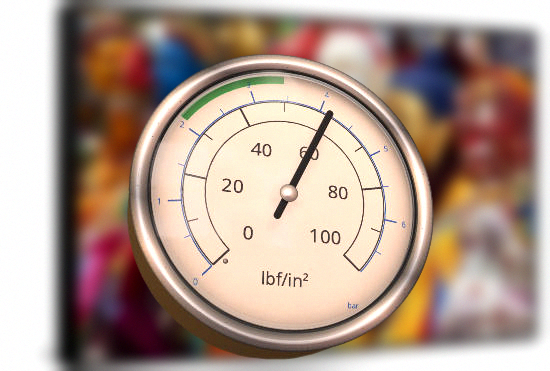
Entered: 60 psi
